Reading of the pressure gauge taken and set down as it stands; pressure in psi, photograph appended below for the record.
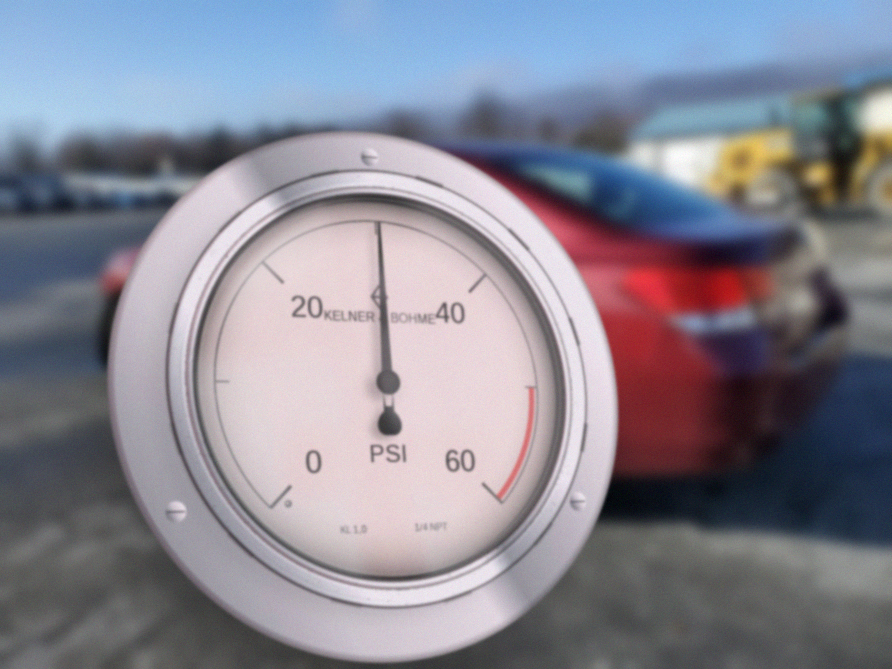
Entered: 30 psi
